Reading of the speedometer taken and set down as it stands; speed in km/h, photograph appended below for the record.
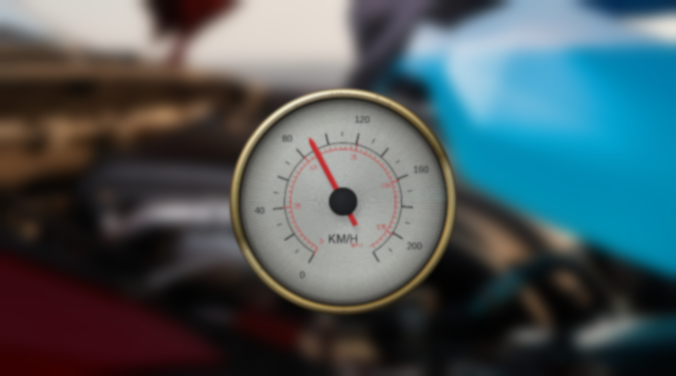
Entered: 90 km/h
